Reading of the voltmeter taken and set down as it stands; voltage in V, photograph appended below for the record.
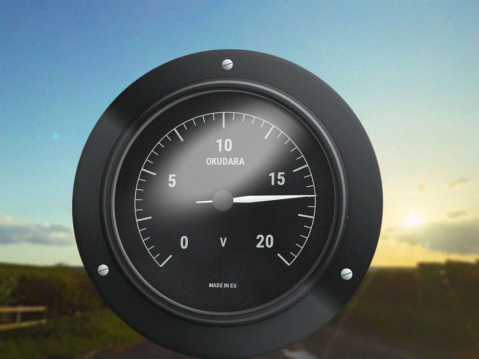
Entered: 16.5 V
